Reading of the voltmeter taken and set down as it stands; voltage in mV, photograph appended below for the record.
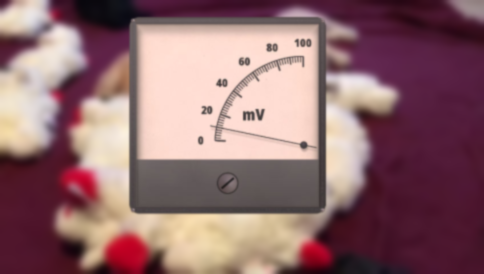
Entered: 10 mV
